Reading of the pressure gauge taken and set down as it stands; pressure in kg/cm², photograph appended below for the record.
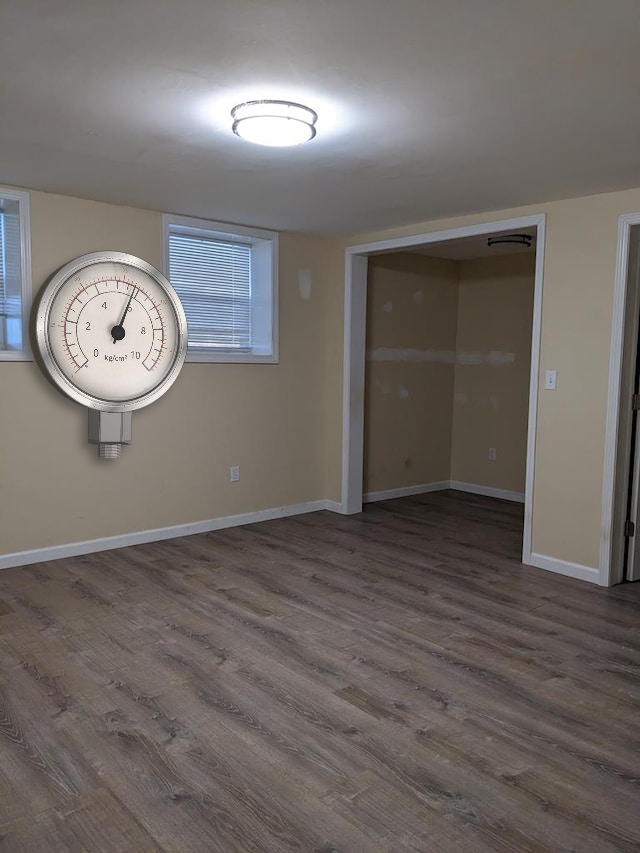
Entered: 5.75 kg/cm²
